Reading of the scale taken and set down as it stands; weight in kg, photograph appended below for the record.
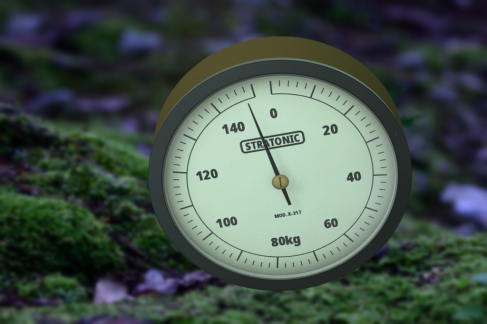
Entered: 148 kg
